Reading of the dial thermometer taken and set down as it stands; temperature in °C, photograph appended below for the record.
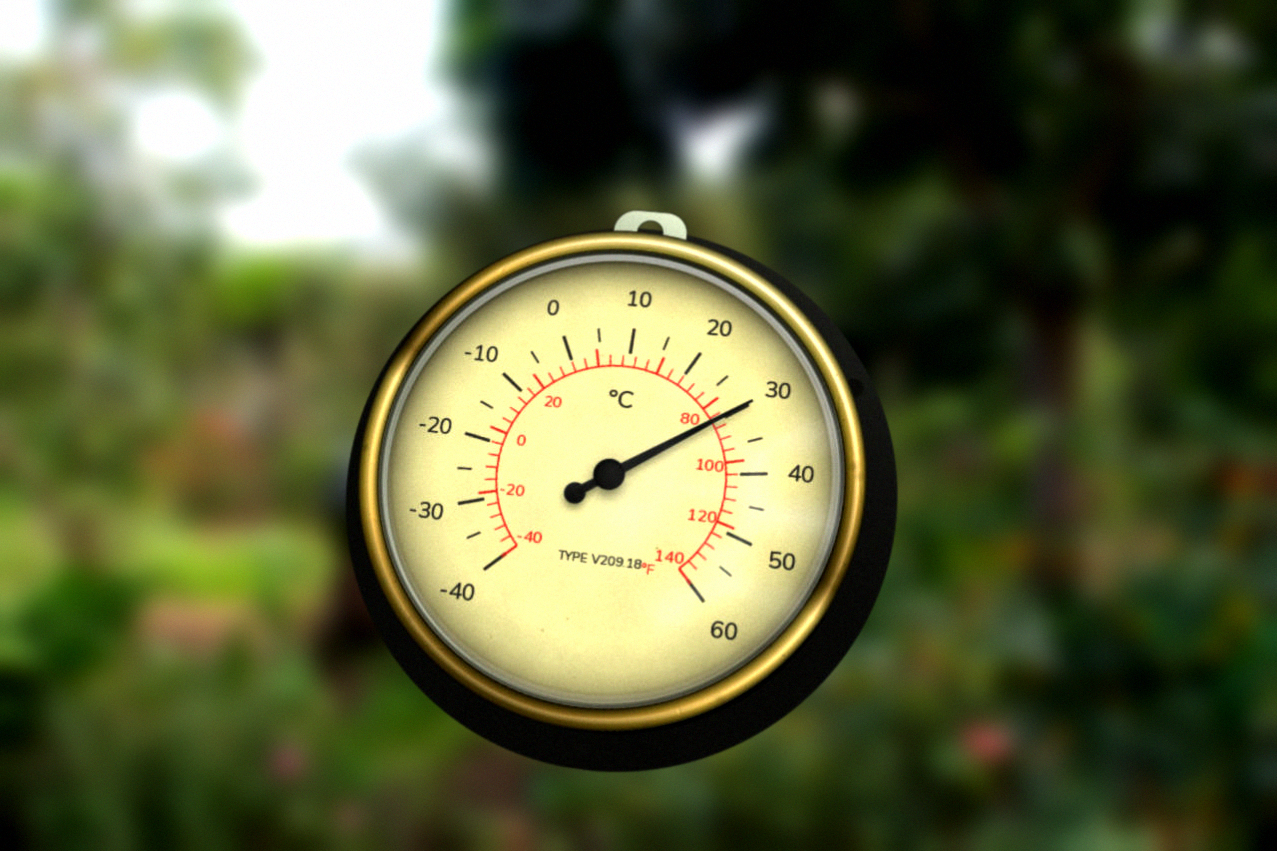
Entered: 30 °C
